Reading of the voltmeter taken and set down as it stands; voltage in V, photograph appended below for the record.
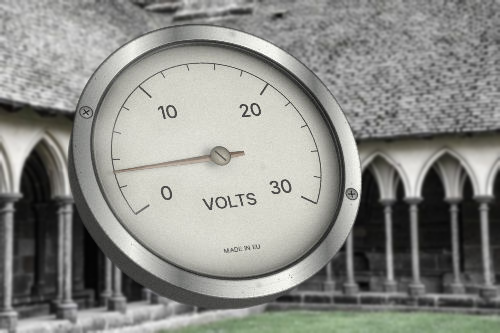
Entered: 3 V
